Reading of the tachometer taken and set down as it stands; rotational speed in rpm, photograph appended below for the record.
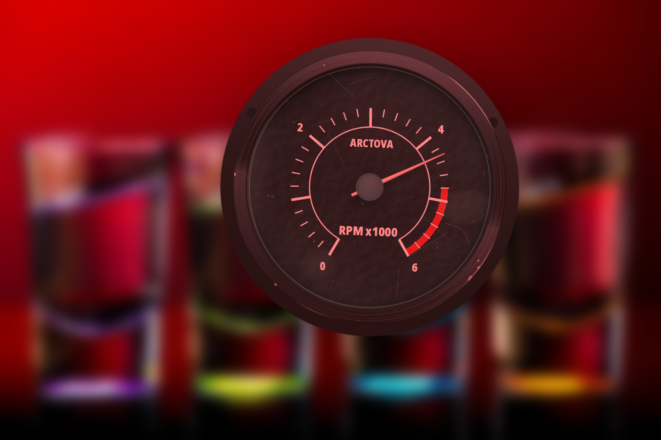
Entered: 4300 rpm
